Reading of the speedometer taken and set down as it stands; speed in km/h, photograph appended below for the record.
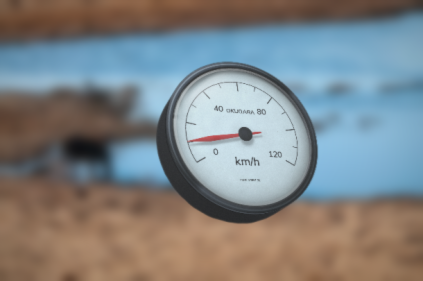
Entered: 10 km/h
